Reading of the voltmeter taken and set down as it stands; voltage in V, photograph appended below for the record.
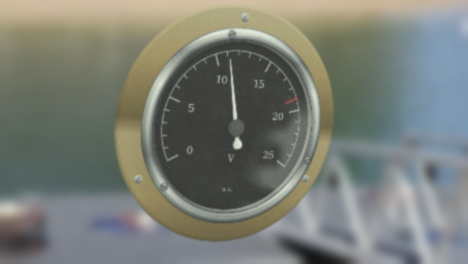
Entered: 11 V
